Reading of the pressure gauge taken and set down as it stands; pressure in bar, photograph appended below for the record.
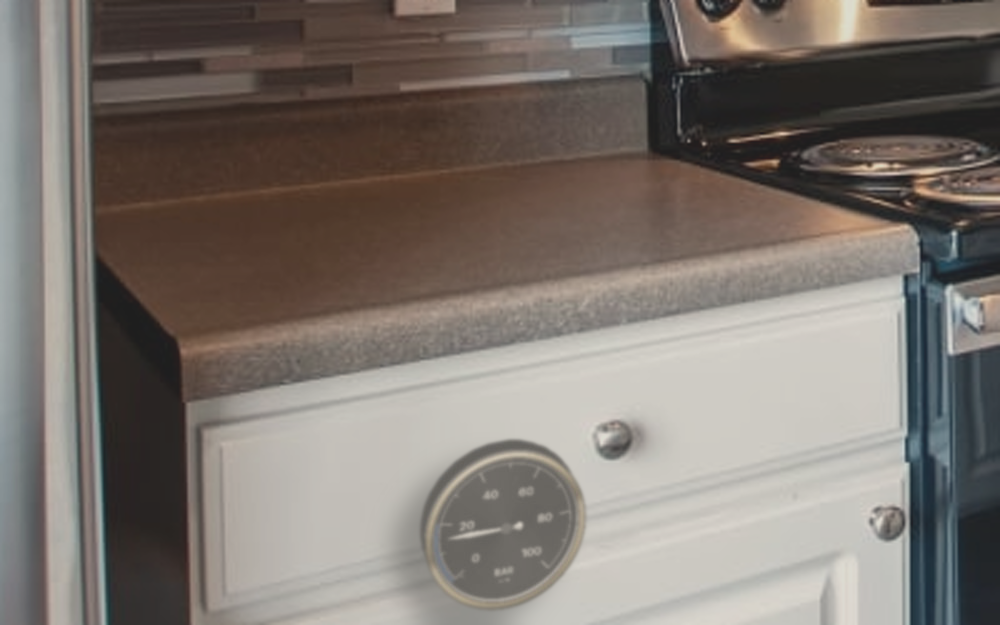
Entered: 15 bar
